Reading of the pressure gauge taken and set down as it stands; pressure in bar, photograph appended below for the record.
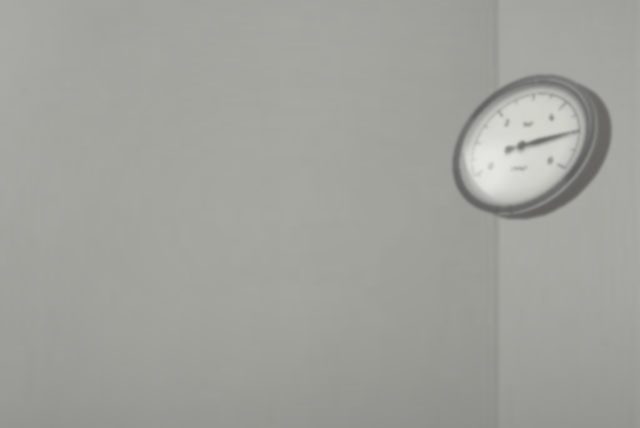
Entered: 5 bar
